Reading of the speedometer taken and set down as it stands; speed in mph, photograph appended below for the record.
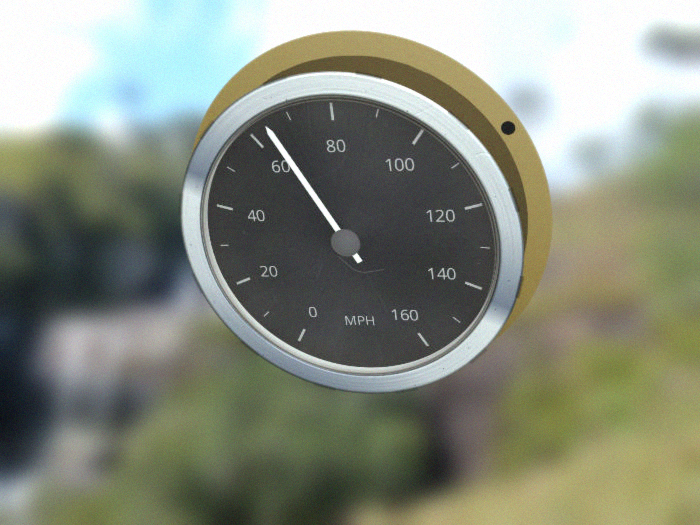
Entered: 65 mph
